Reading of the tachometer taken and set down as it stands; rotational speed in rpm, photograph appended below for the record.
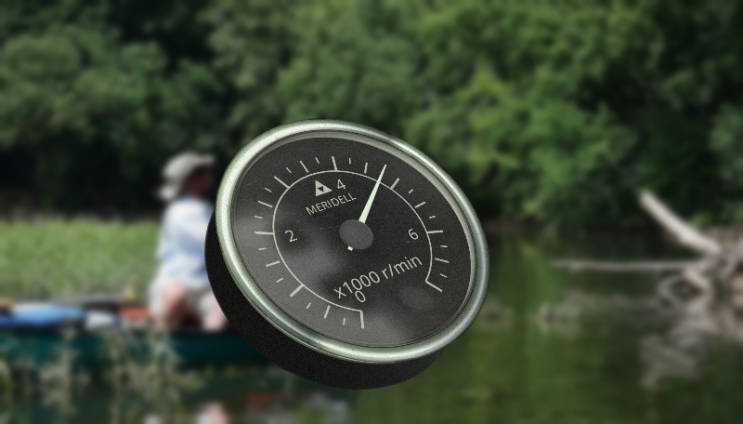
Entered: 4750 rpm
